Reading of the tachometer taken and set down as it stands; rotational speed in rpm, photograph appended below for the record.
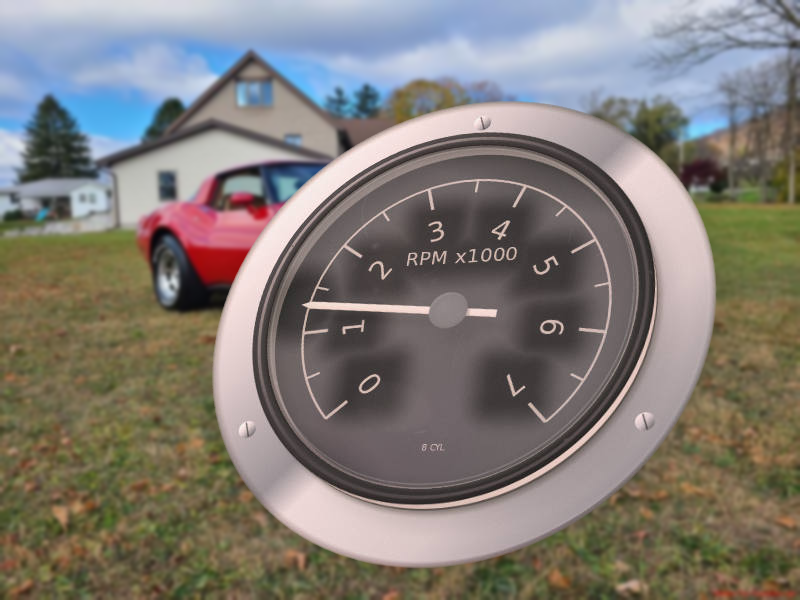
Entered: 1250 rpm
